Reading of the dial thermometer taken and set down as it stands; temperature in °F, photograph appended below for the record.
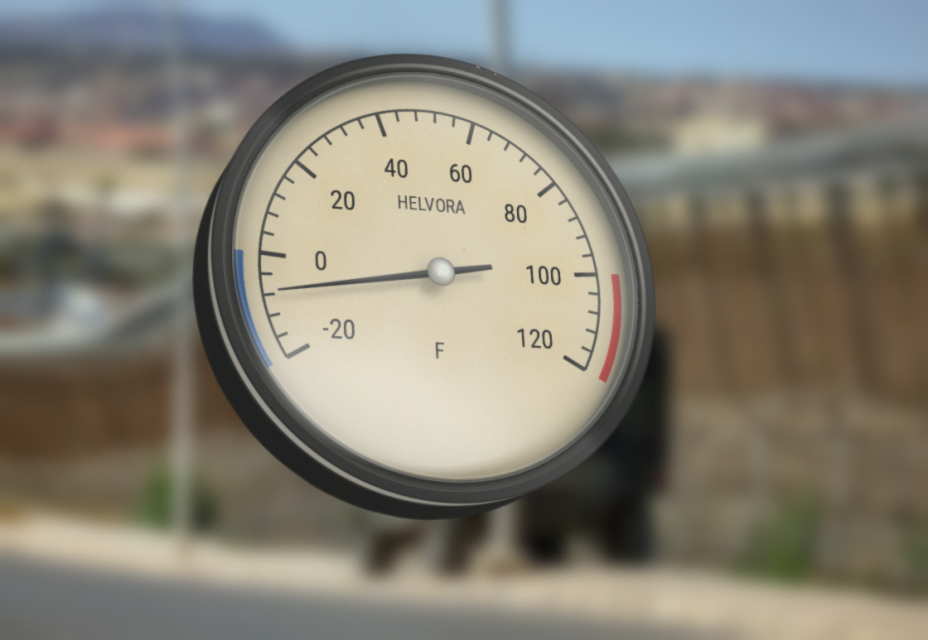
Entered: -8 °F
